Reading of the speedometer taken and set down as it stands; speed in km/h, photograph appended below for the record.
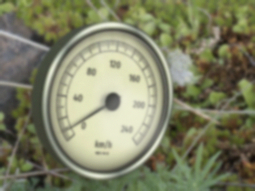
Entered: 10 km/h
